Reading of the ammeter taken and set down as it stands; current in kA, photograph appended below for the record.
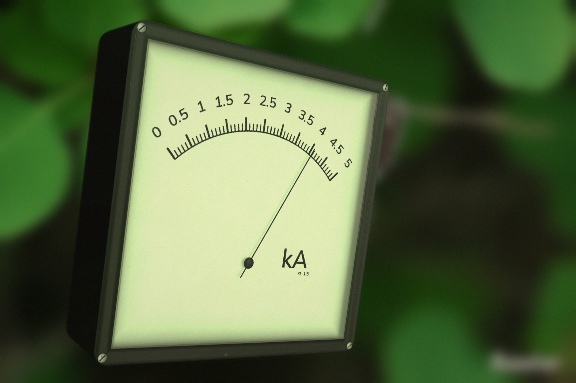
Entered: 4 kA
